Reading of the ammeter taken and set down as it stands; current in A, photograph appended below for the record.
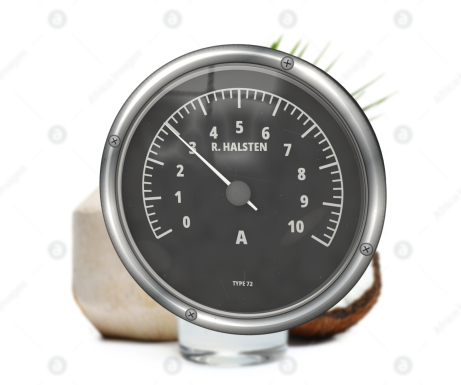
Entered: 3 A
